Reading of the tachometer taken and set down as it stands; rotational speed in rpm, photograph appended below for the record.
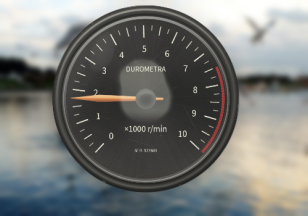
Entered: 1750 rpm
